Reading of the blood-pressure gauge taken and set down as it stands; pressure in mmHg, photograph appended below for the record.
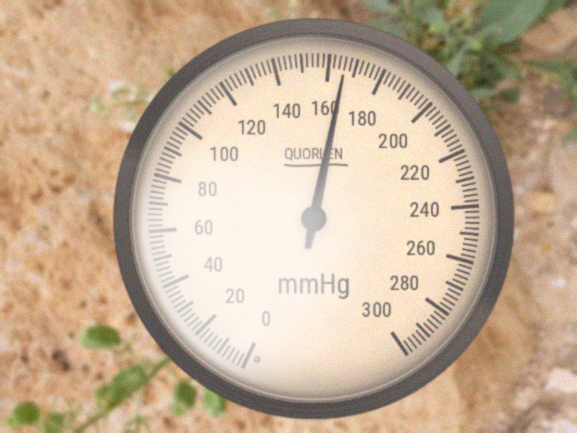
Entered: 166 mmHg
